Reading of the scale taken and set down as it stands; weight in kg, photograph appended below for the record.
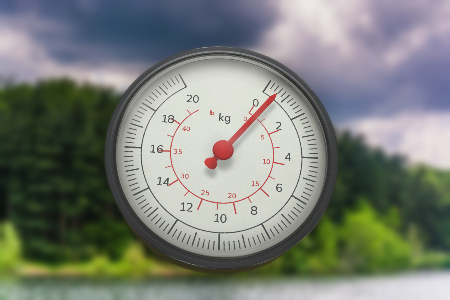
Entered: 0.6 kg
